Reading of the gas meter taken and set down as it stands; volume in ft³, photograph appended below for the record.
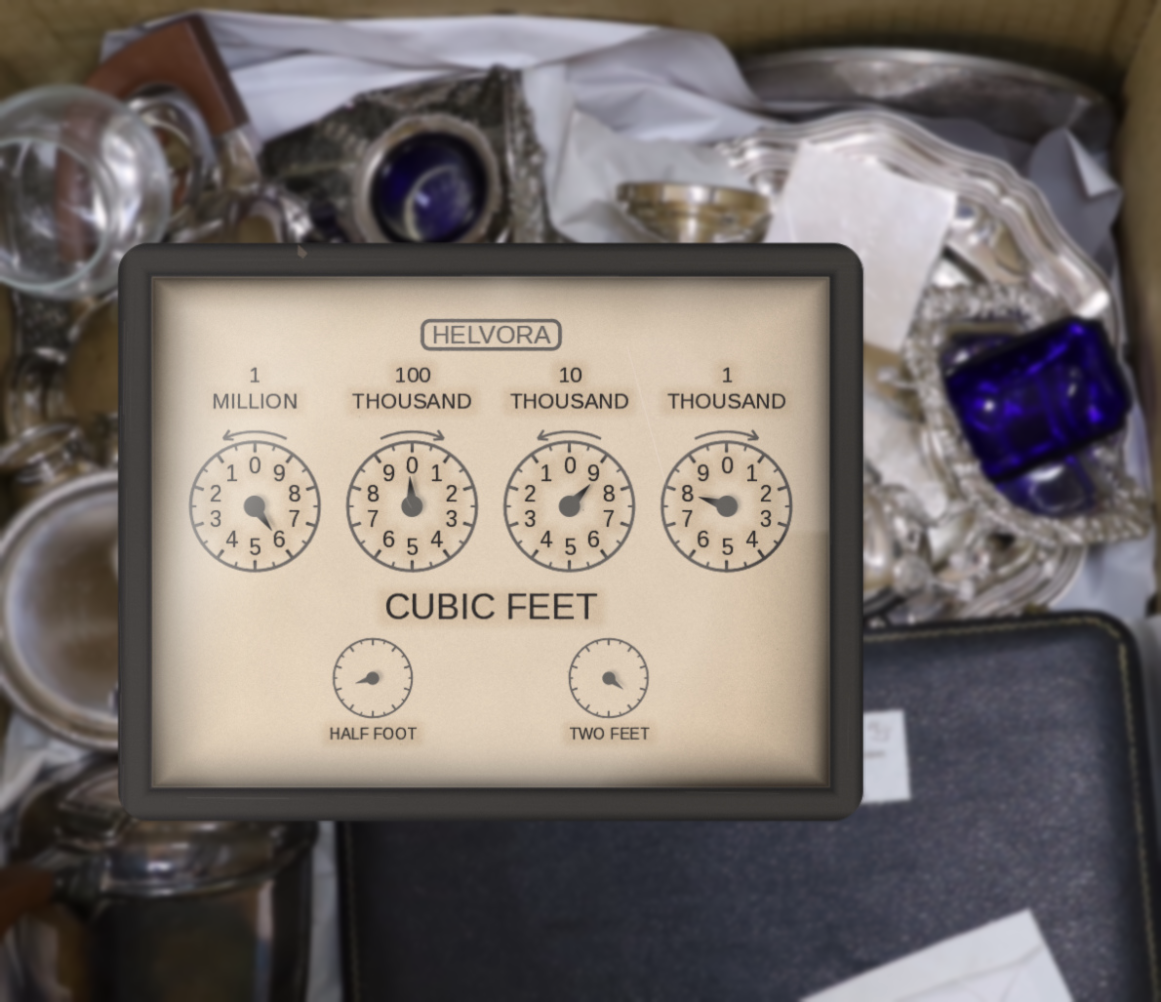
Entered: 598800 ft³
